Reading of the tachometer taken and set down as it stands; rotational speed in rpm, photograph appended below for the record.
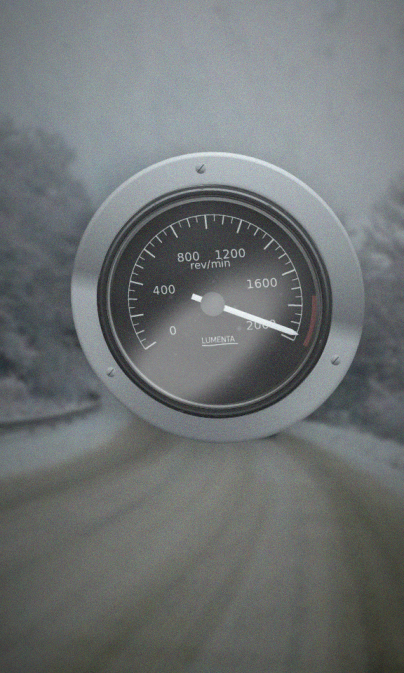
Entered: 1950 rpm
